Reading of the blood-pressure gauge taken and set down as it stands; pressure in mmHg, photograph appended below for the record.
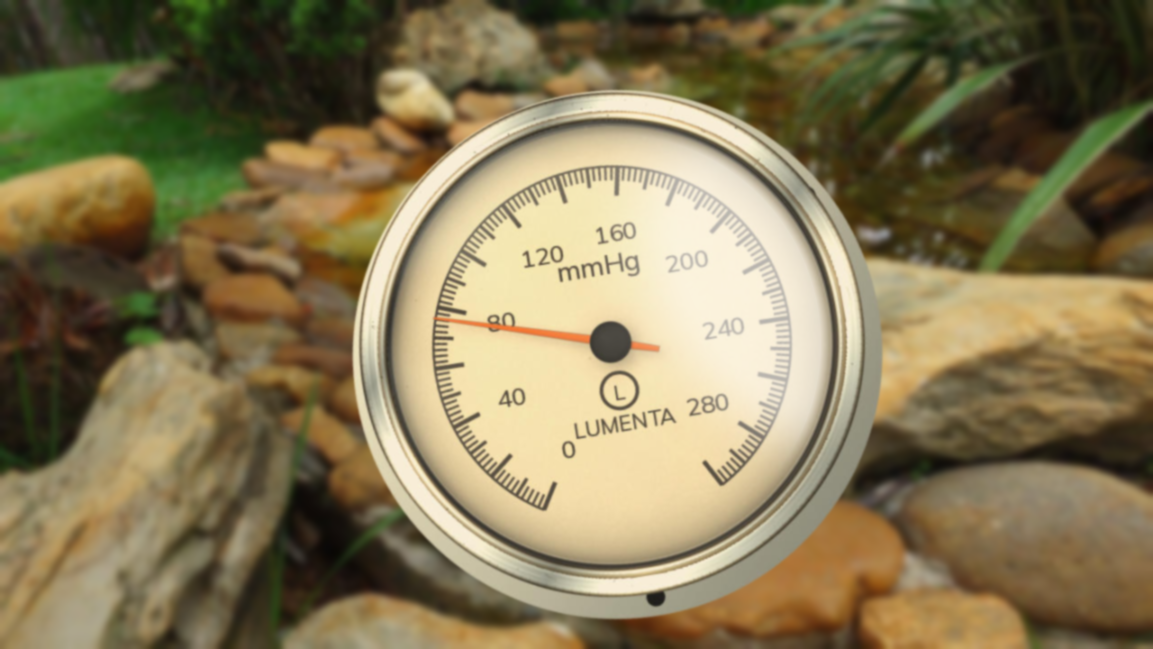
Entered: 76 mmHg
